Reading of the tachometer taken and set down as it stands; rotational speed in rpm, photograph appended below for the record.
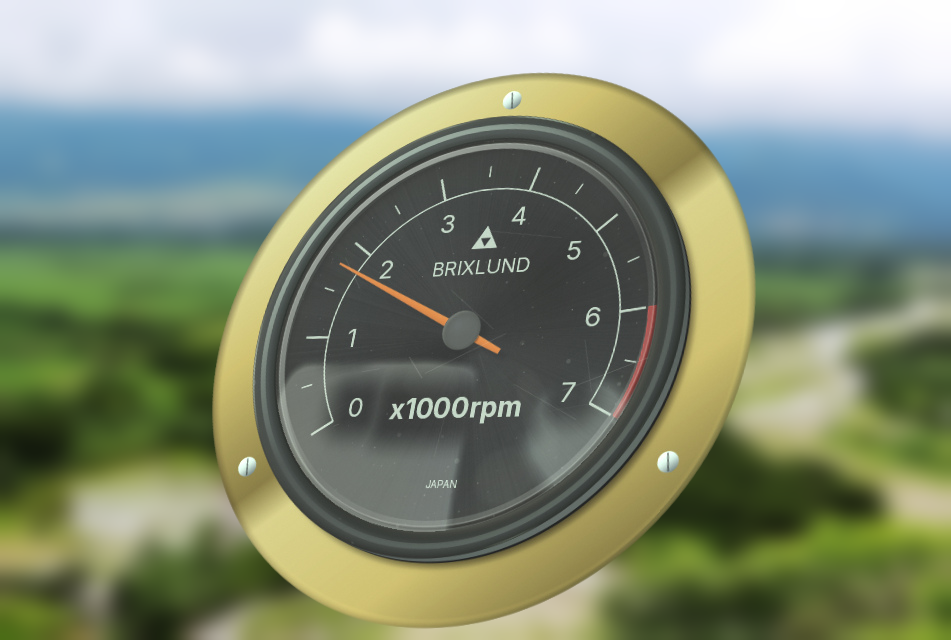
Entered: 1750 rpm
